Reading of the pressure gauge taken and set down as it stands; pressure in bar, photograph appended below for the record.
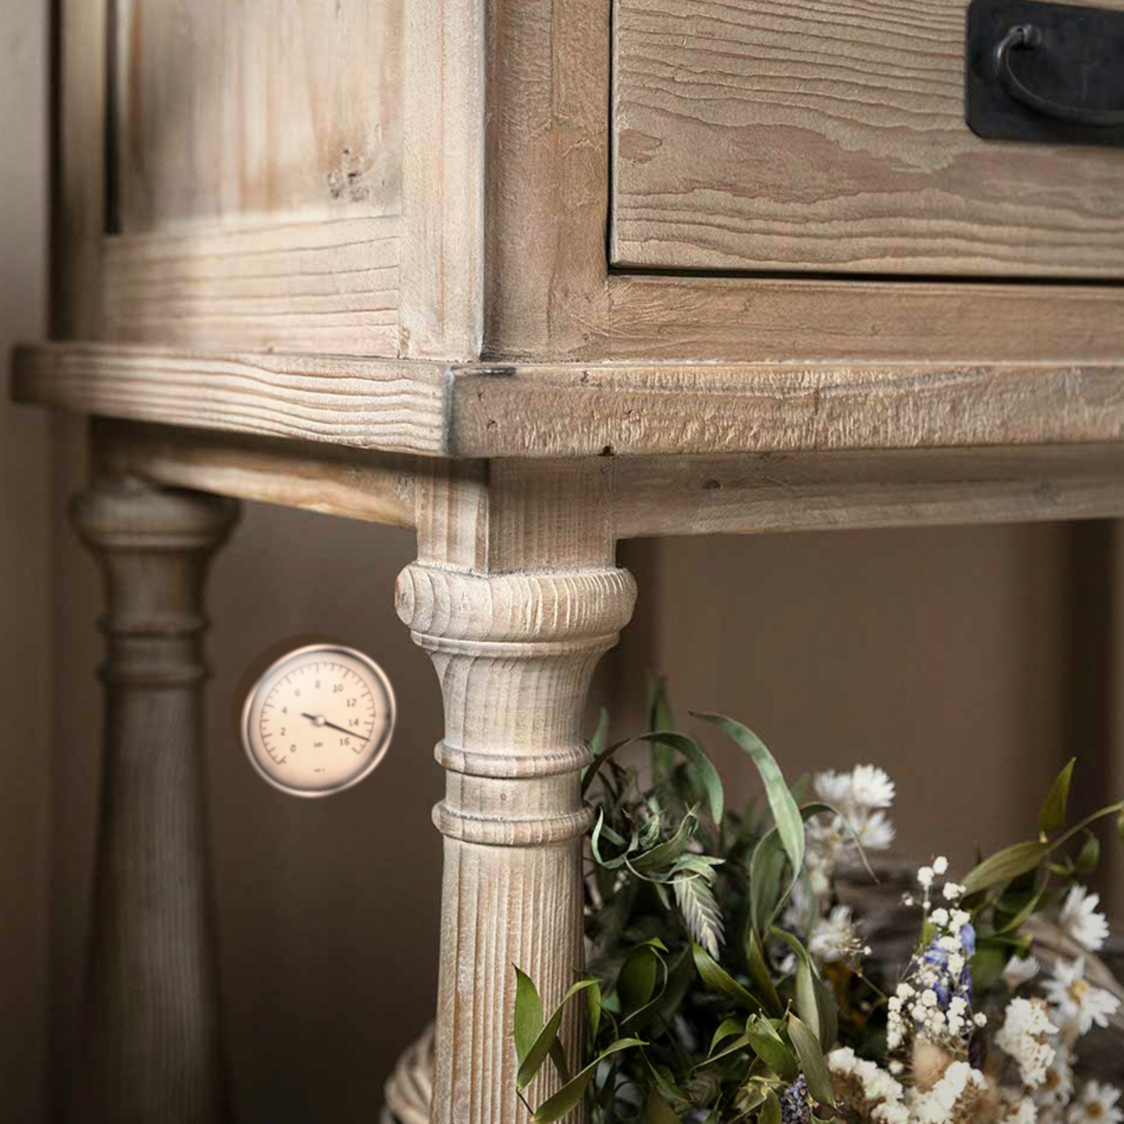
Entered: 15 bar
